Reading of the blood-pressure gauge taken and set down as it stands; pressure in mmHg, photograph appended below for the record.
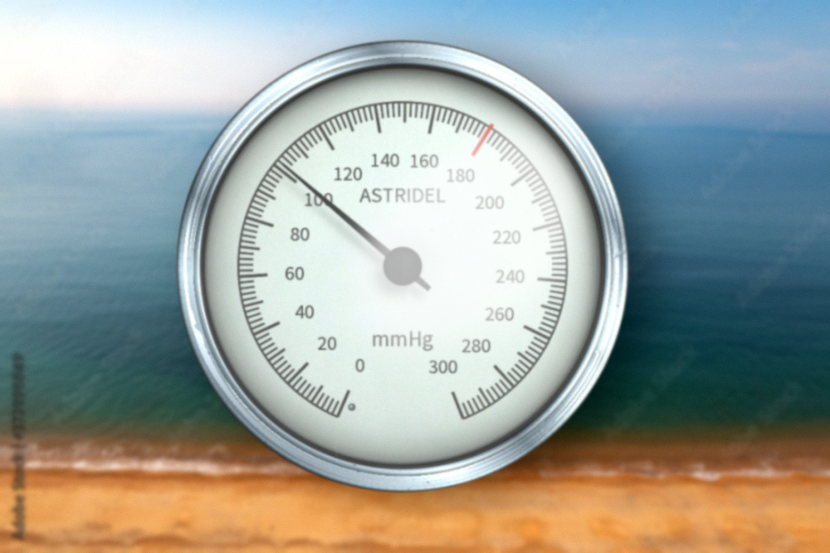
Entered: 102 mmHg
